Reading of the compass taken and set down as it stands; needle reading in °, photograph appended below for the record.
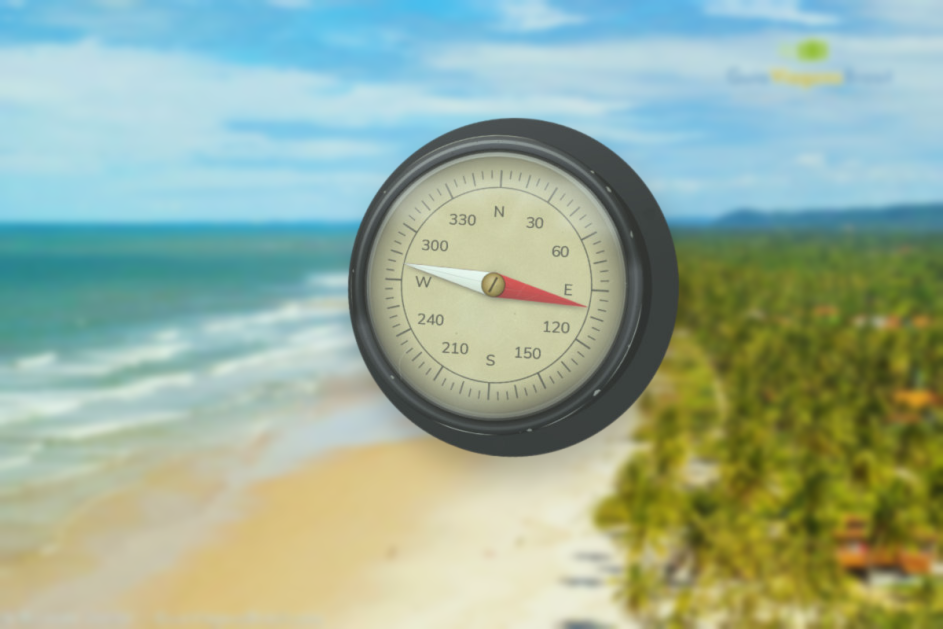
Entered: 100 °
